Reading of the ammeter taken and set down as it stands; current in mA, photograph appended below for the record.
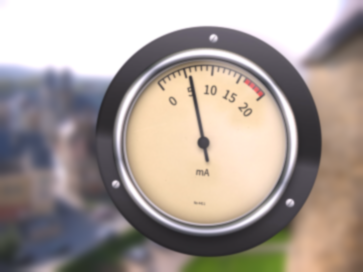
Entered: 6 mA
